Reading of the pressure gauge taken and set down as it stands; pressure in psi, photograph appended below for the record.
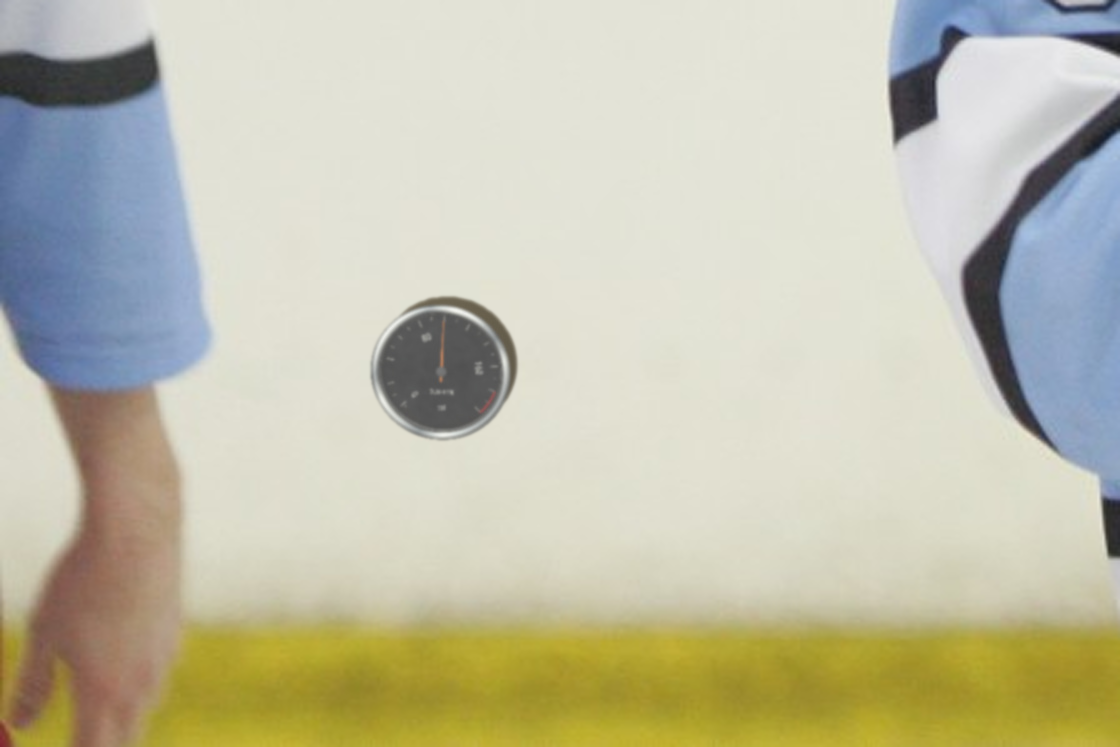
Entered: 100 psi
